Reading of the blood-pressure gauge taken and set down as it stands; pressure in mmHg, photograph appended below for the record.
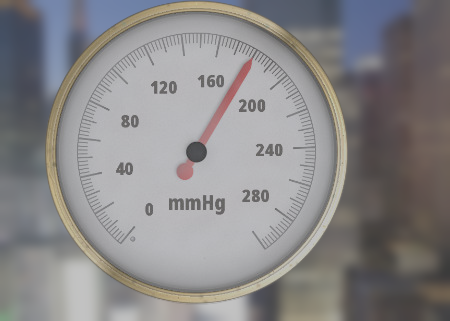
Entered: 180 mmHg
